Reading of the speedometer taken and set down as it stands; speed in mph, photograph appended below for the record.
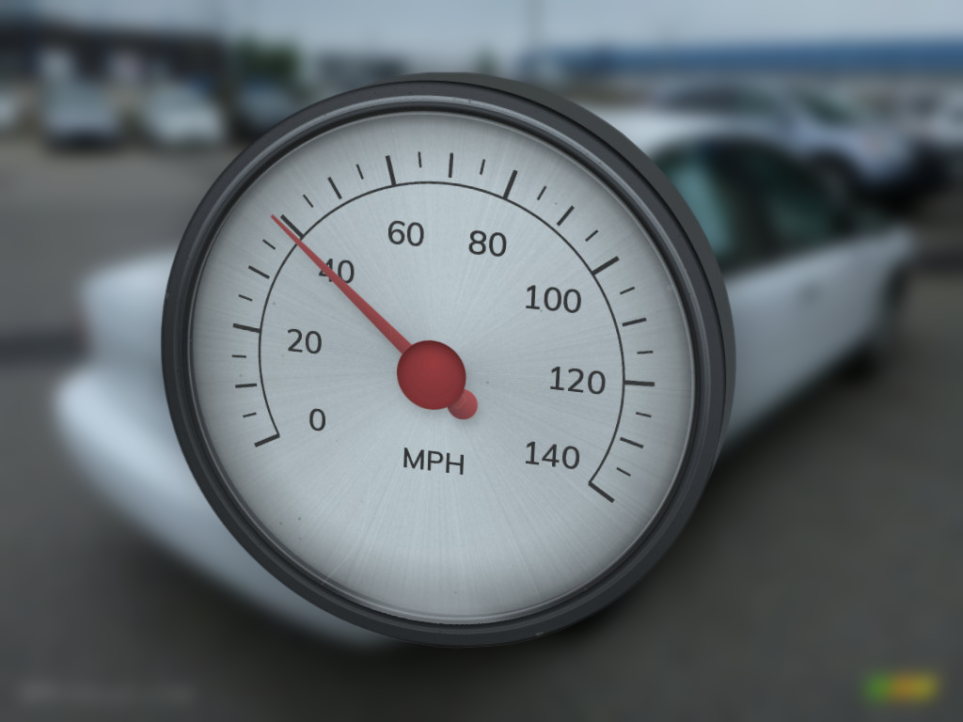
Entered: 40 mph
